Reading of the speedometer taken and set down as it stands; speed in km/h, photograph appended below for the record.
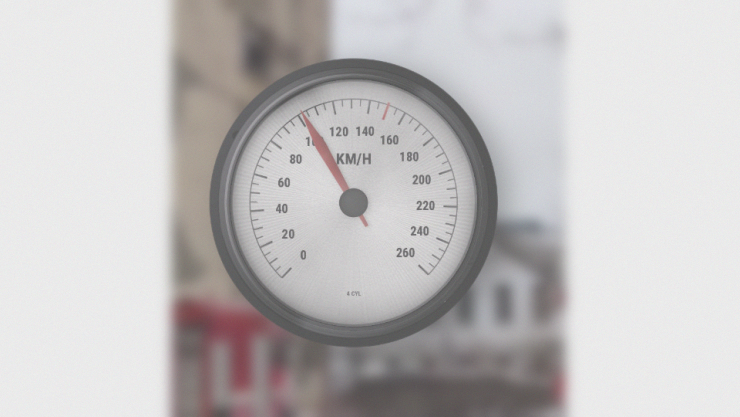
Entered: 102.5 km/h
